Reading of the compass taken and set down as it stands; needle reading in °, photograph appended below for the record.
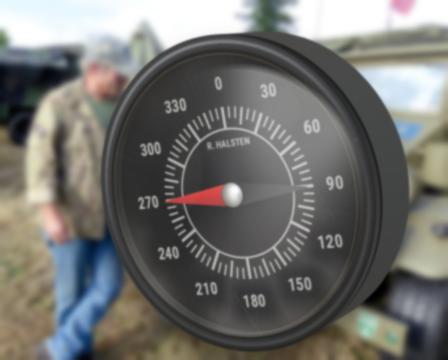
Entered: 270 °
